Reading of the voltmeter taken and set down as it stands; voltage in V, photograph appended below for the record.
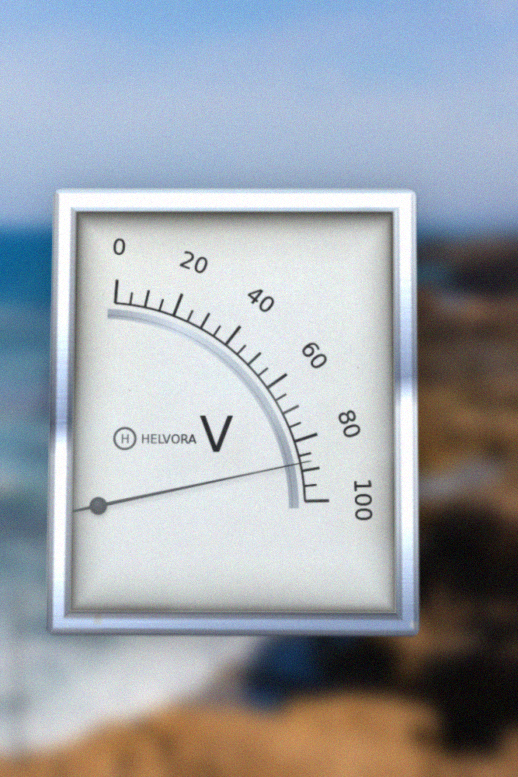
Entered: 87.5 V
